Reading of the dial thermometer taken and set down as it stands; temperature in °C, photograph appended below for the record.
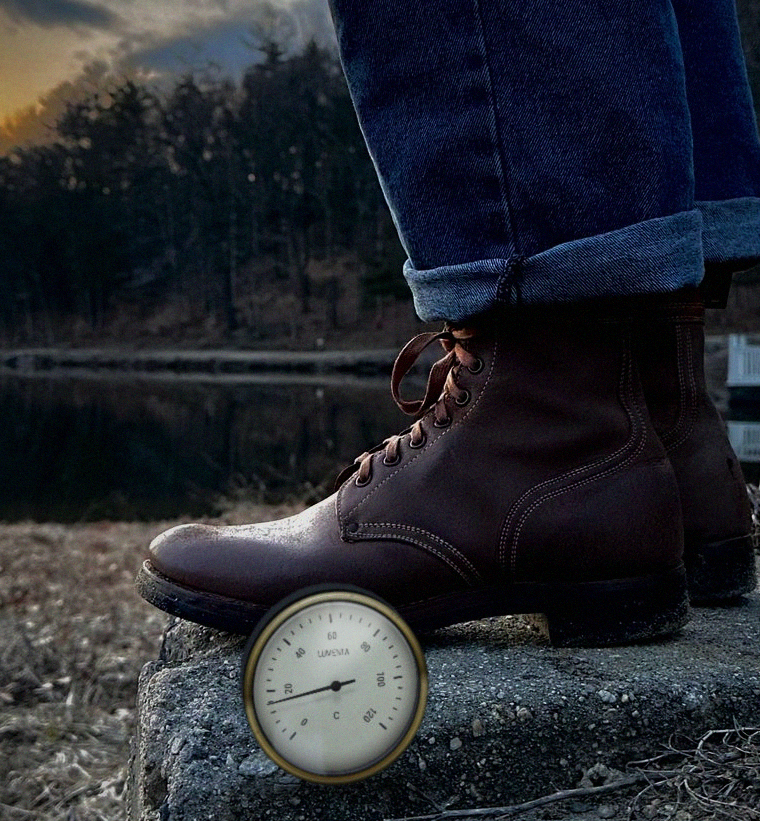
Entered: 16 °C
